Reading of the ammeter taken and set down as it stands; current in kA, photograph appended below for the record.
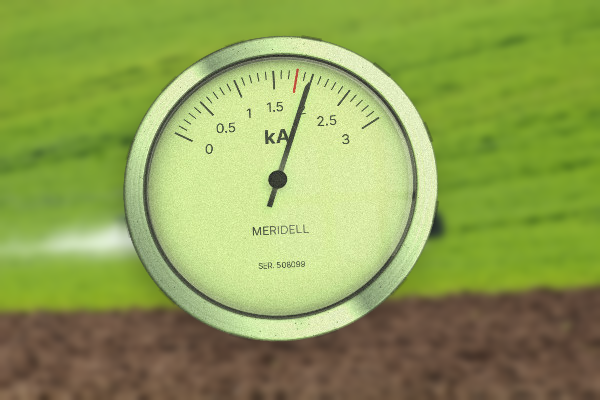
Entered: 2 kA
